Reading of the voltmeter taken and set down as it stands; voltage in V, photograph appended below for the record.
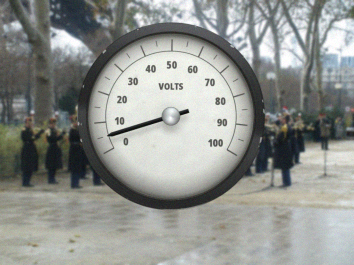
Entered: 5 V
